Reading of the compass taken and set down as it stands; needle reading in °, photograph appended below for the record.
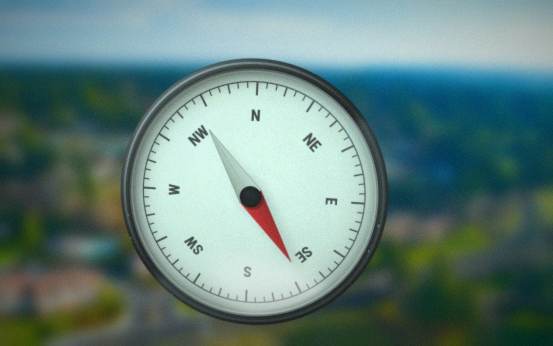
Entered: 145 °
